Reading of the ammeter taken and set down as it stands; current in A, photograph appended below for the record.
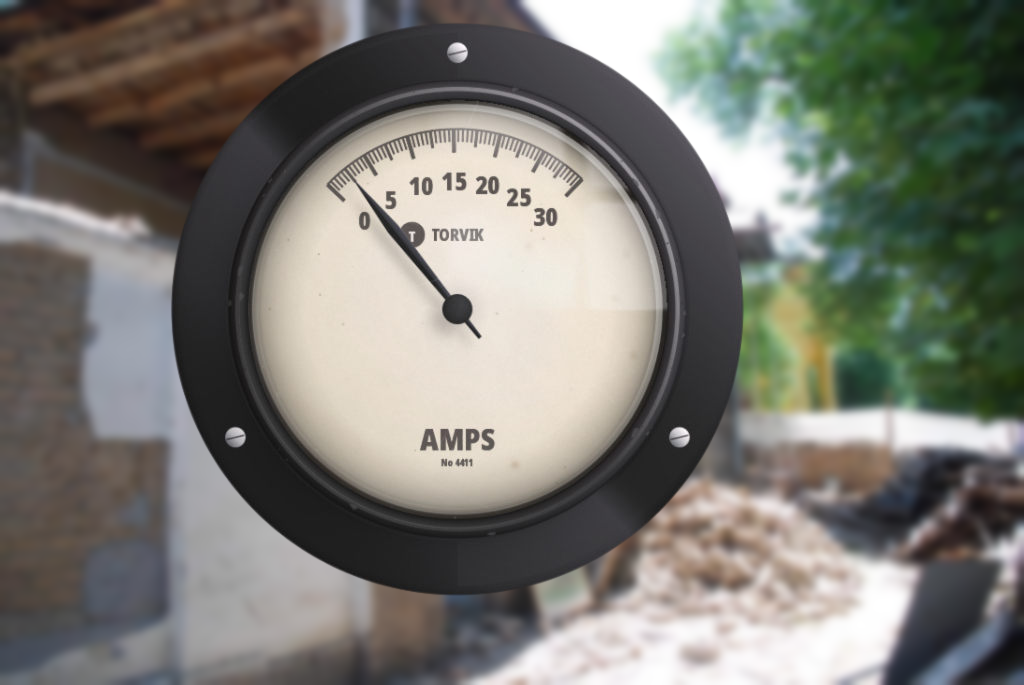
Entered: 2.5 A
